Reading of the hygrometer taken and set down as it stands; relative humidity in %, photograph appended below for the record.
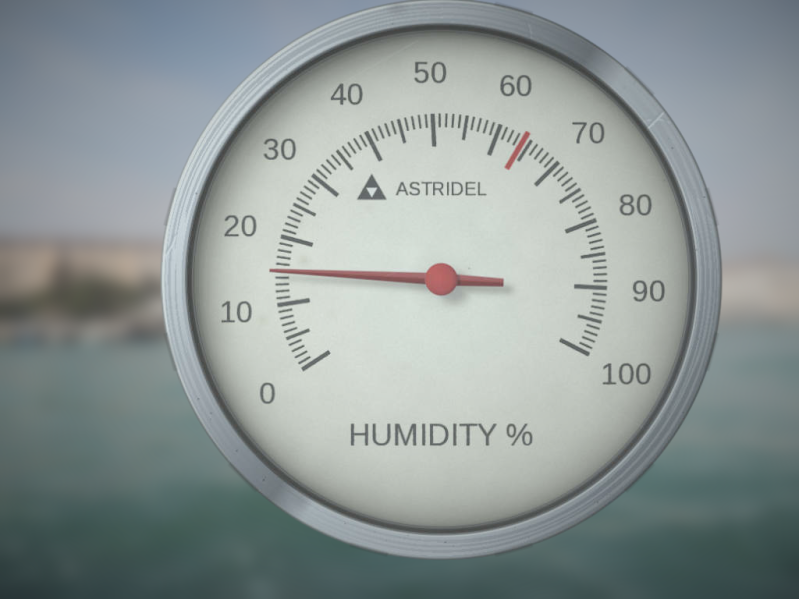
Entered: 15 %
